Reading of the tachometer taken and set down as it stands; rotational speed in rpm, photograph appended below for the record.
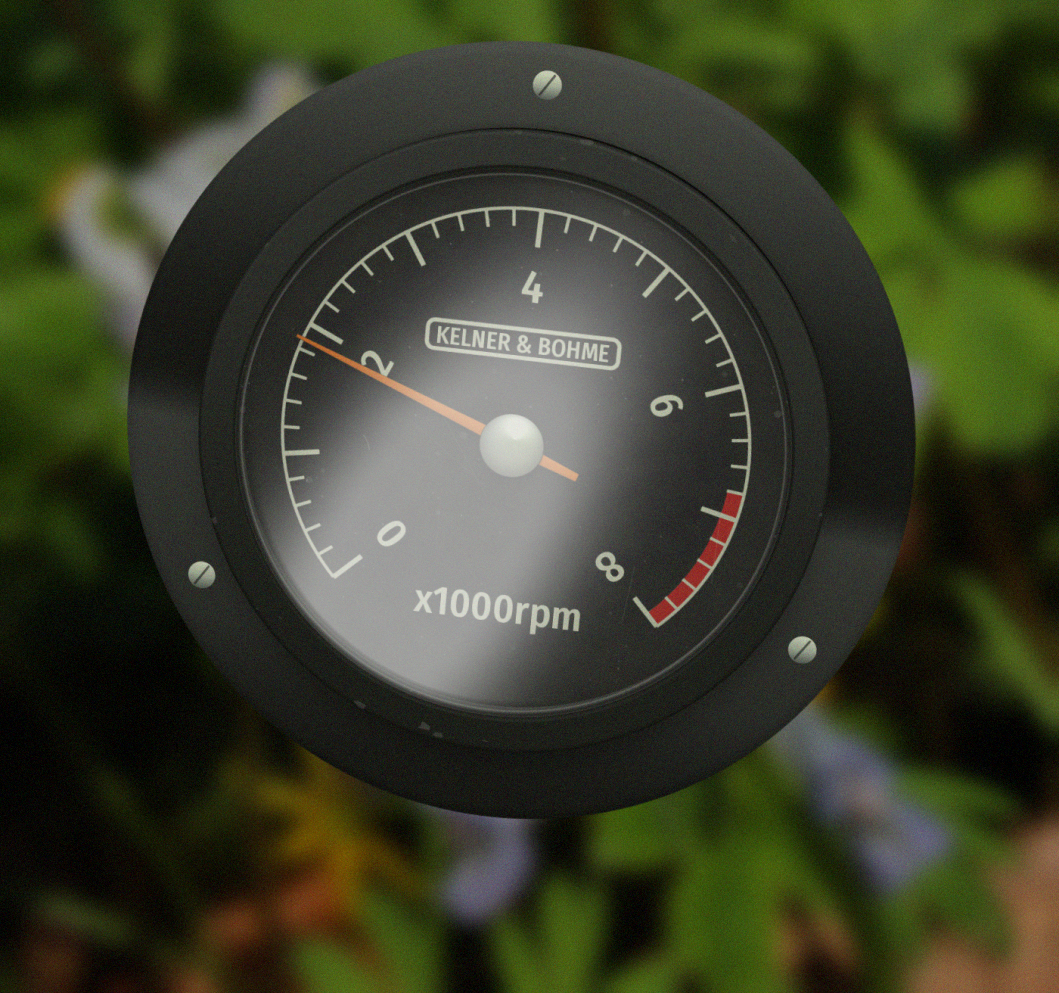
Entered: 1900 rpm
